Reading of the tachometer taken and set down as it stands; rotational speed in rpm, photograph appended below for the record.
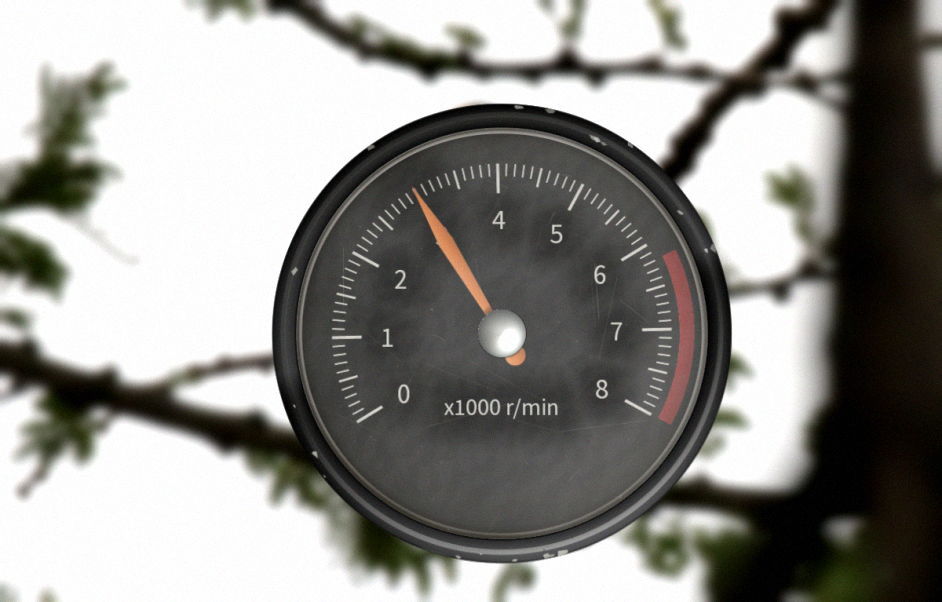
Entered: 3000 rpm
